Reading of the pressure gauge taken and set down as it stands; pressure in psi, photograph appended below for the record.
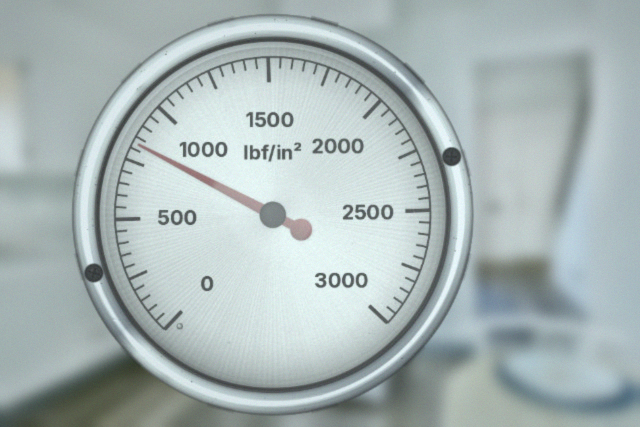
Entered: 825 psi
